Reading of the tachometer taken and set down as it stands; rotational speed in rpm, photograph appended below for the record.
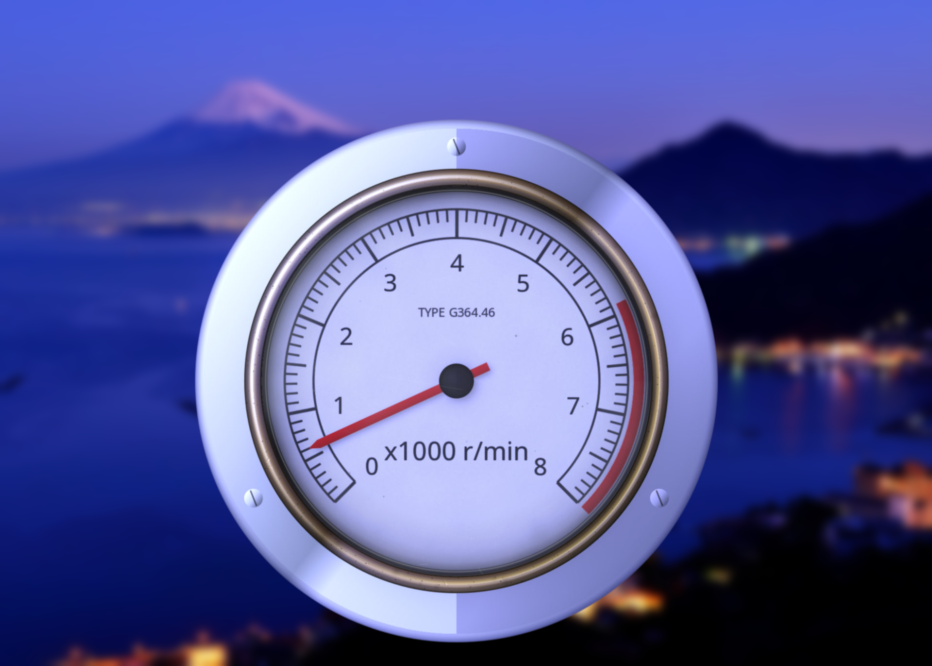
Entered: 600 rpm
